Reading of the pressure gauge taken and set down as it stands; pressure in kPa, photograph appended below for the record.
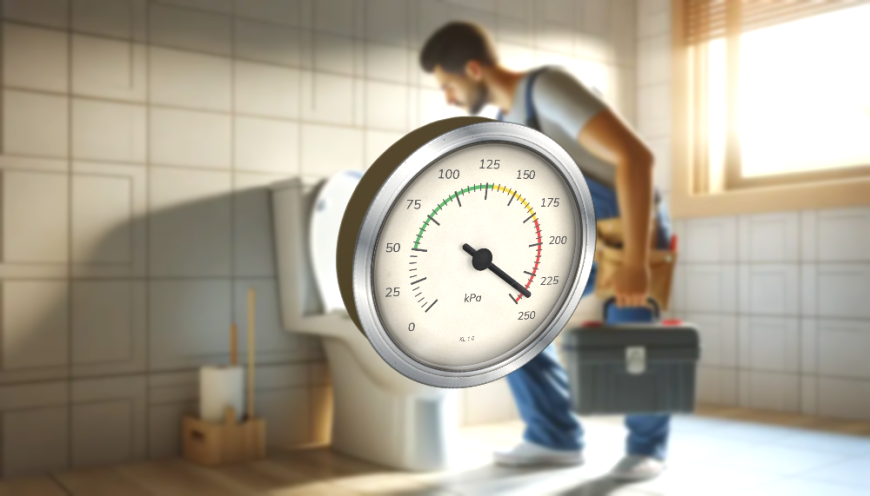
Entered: 240 kPa
